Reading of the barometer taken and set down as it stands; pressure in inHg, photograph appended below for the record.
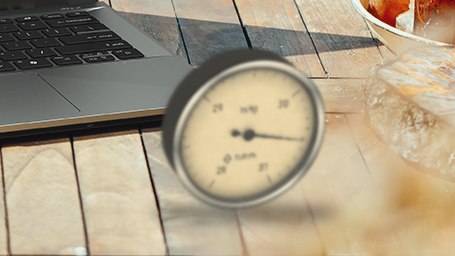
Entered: 30.5 inHg
